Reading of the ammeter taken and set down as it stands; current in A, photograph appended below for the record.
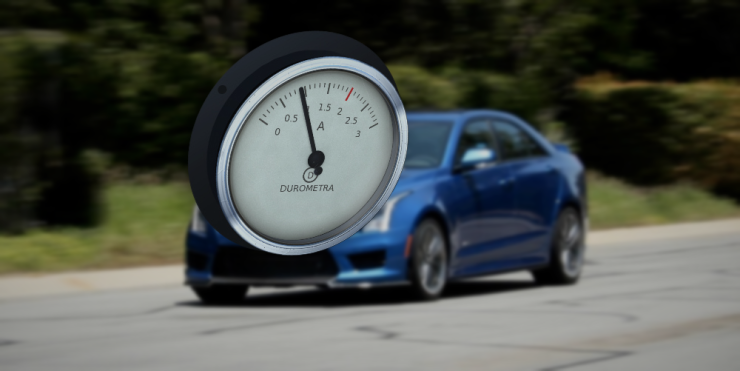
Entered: 0.9 A
